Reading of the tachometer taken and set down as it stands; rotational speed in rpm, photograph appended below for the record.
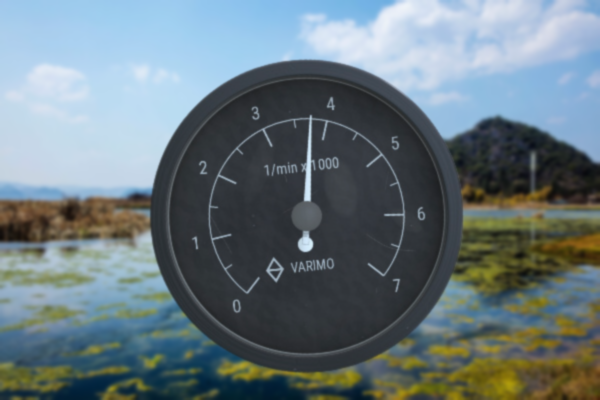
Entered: 3750 rpm
